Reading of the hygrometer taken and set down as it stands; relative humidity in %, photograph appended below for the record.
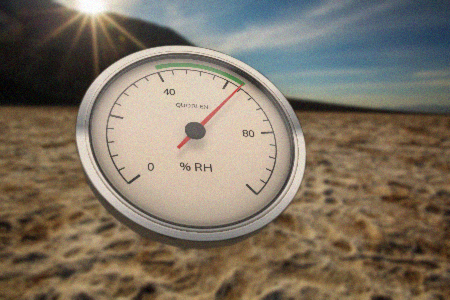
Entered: 64 %
